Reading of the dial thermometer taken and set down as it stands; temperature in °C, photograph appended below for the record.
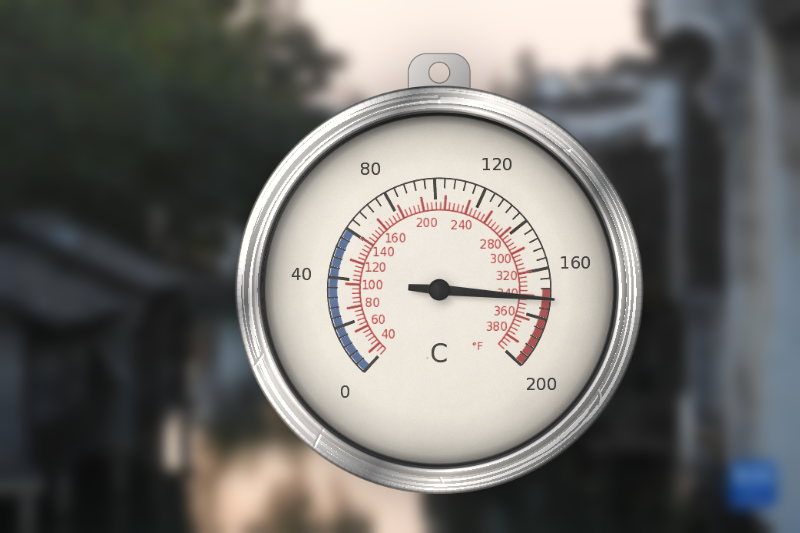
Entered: 172 °C
